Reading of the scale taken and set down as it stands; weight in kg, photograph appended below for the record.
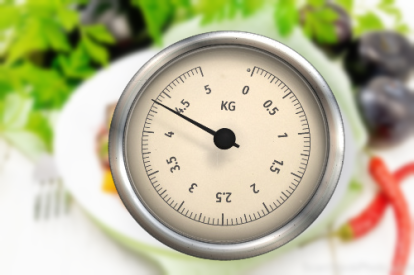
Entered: 4.35 kg
